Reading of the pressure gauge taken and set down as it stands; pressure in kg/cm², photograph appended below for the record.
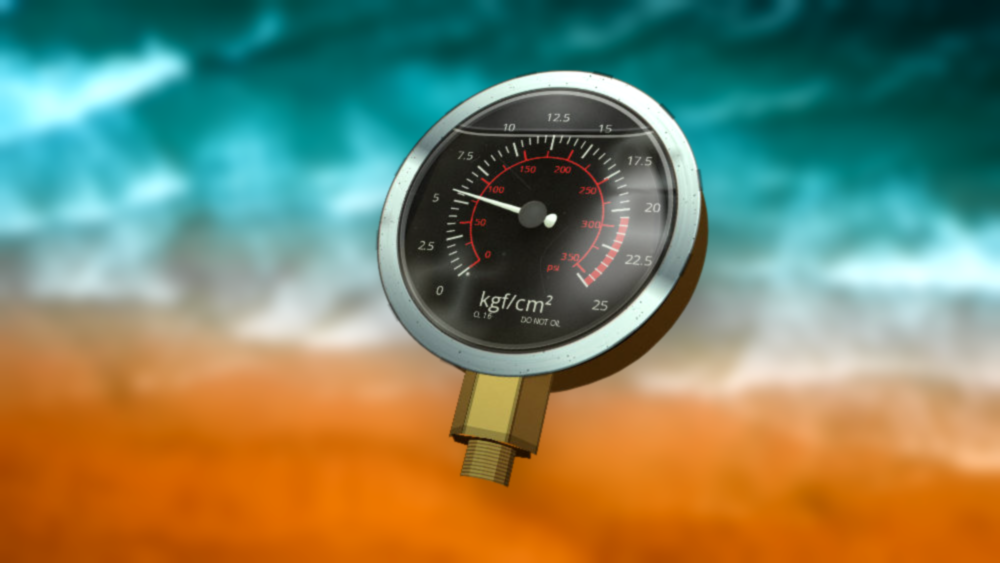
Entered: 5.5 kg/cm²
